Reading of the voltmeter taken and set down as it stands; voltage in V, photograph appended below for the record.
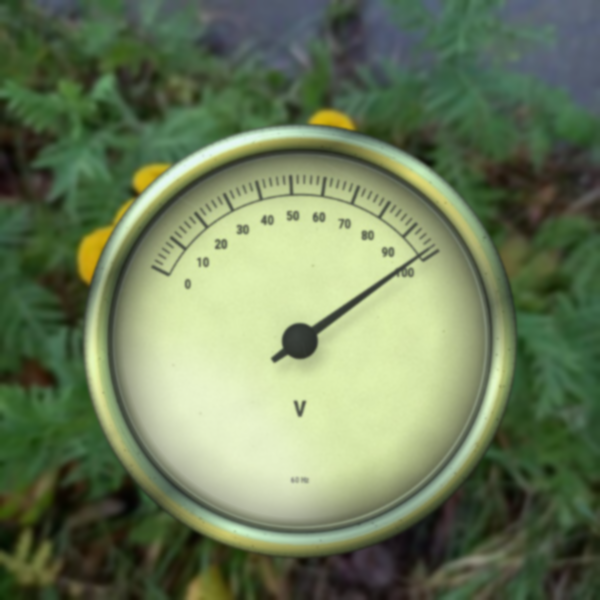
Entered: 98 V
